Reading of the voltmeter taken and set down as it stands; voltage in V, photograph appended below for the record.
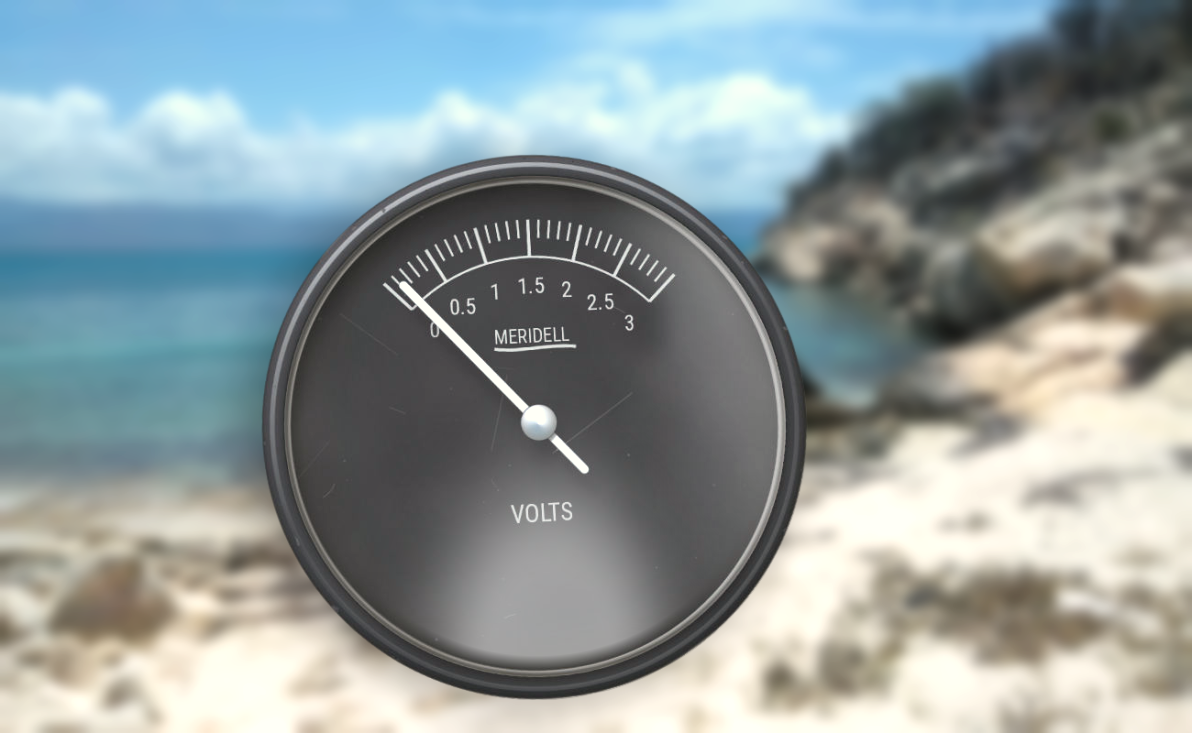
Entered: 0.1 V
